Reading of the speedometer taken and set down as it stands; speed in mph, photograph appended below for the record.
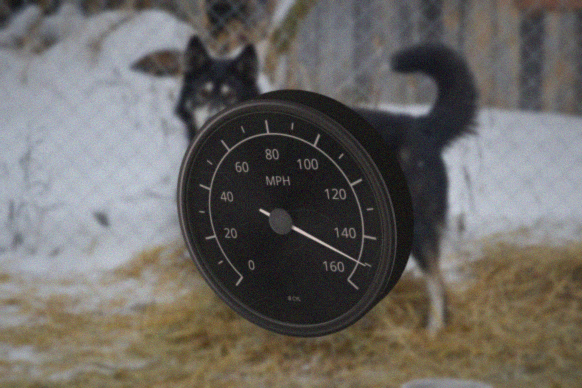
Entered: 150 mph
